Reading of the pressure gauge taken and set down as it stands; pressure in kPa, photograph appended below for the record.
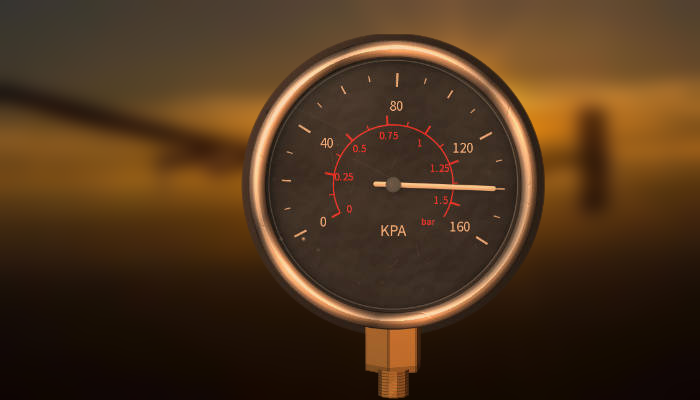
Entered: 140 kPa
